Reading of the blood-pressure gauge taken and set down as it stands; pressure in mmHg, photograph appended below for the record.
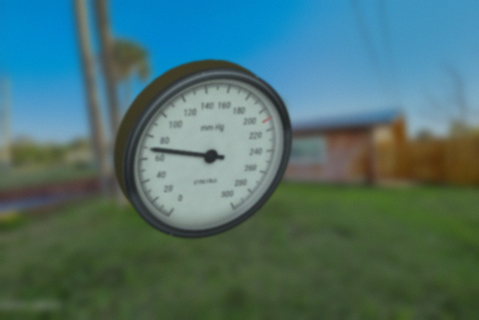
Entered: 70 mmHg
